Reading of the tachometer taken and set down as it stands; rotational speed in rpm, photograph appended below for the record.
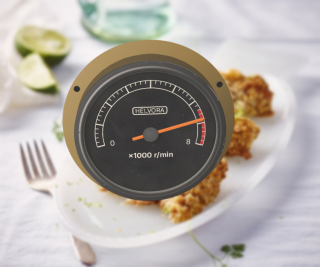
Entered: 6800 rpm
